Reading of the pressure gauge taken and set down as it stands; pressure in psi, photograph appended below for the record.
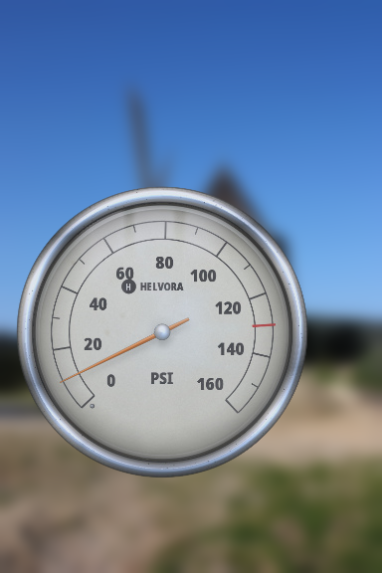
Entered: 10 psi
